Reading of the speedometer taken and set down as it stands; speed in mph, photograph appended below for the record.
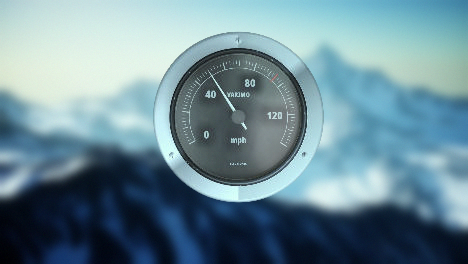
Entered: 50 mph
